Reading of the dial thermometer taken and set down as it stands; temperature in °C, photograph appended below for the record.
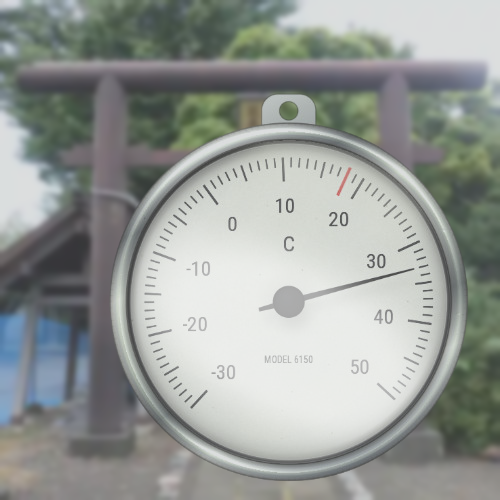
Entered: 33 °C
